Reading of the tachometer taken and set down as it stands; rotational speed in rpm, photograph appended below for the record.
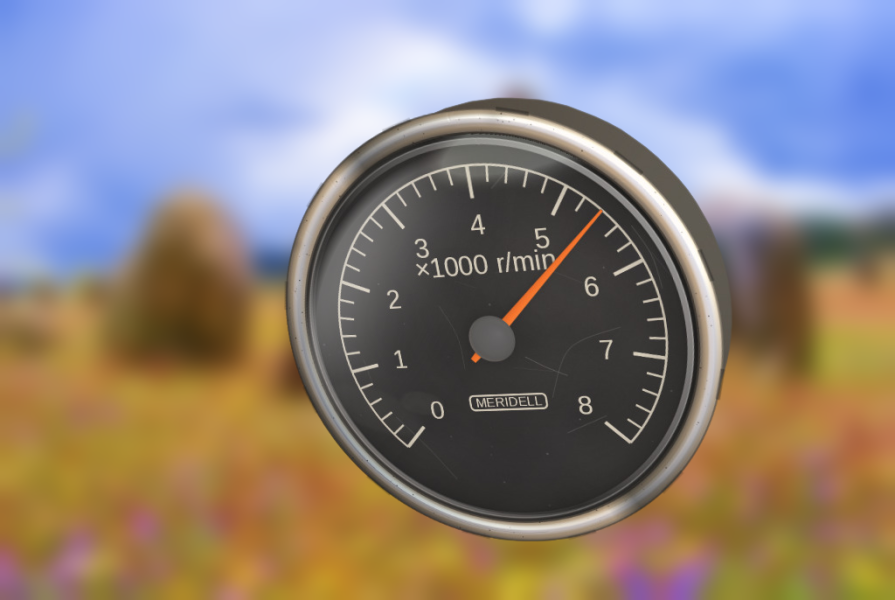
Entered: 5400 rpm
